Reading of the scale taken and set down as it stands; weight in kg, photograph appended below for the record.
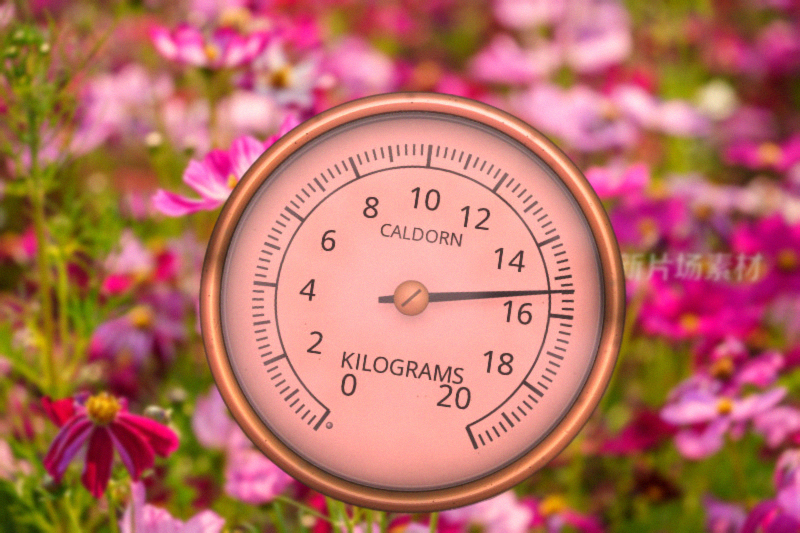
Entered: 15.4 kg
